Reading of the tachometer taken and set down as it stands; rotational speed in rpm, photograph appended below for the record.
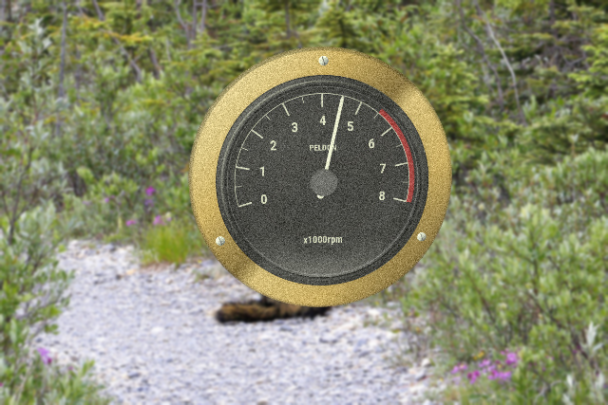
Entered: 4500 rpm
